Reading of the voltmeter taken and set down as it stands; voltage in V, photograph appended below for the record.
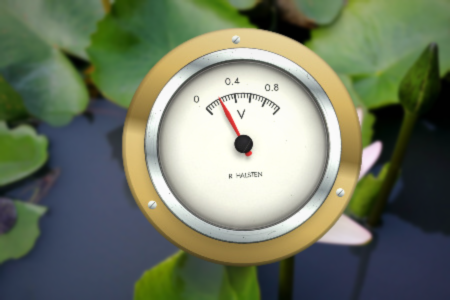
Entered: 0.2 V
